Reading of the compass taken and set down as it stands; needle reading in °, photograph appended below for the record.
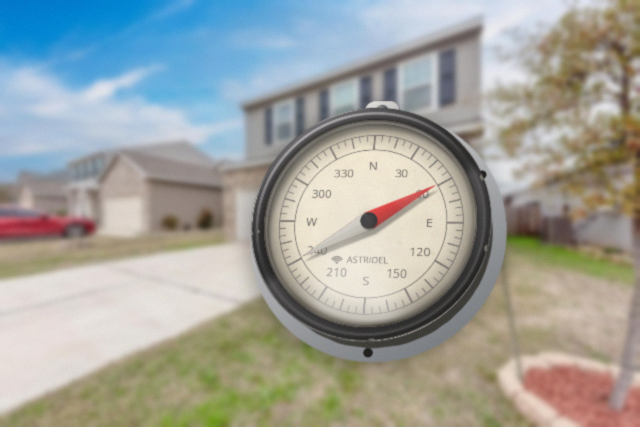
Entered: 60 °
